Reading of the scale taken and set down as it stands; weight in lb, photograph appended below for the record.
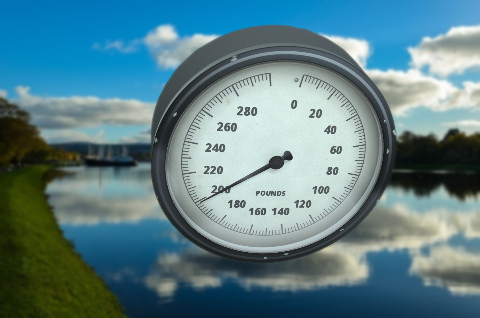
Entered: 200 lb
